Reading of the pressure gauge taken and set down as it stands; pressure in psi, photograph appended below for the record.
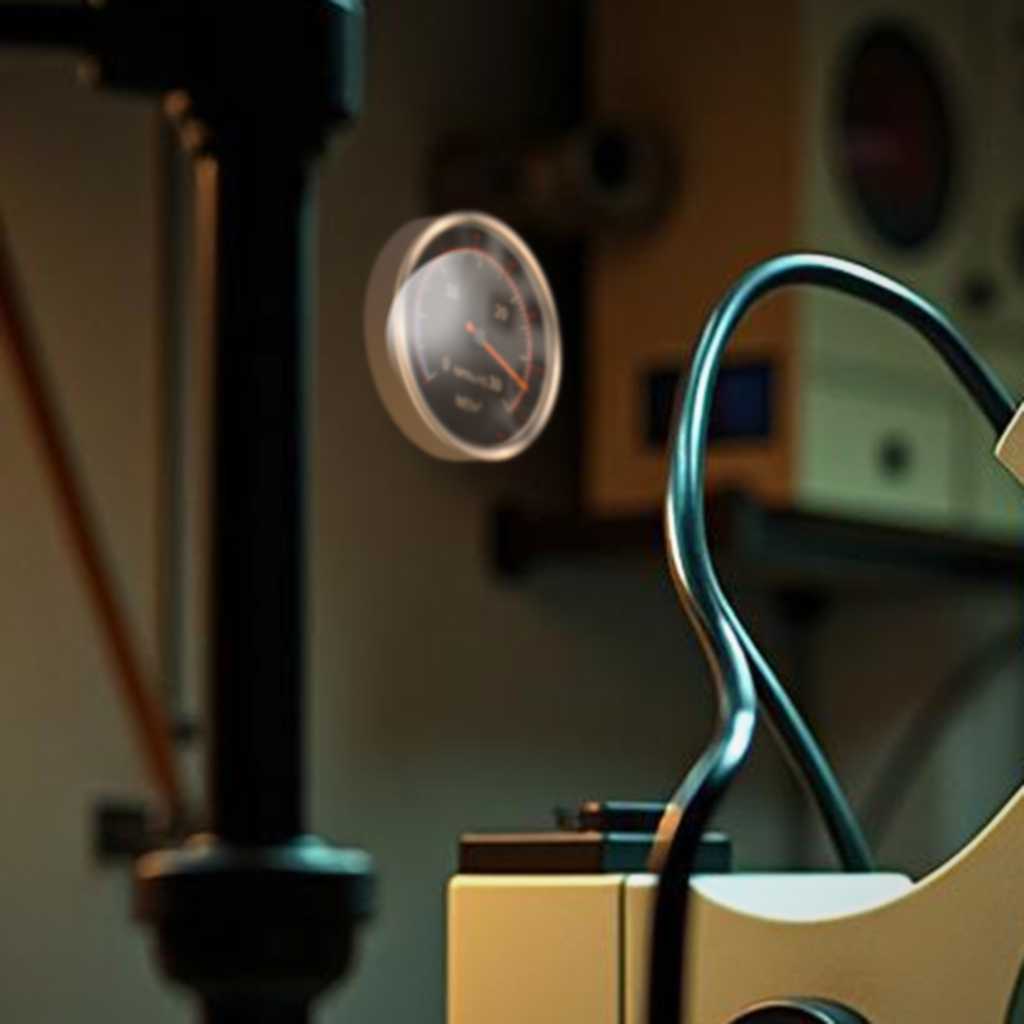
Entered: 27.5 psi
